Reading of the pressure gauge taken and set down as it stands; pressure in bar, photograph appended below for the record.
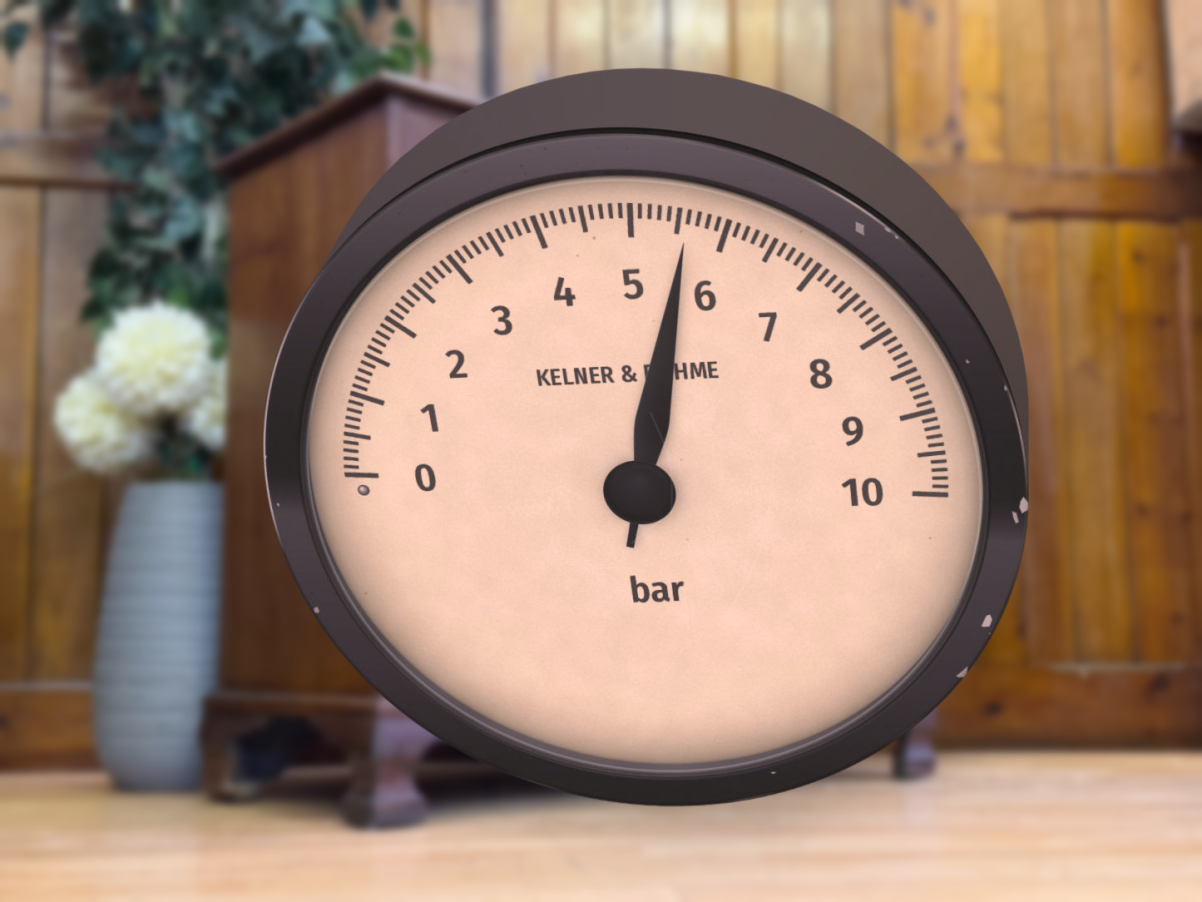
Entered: 5.6 bar
